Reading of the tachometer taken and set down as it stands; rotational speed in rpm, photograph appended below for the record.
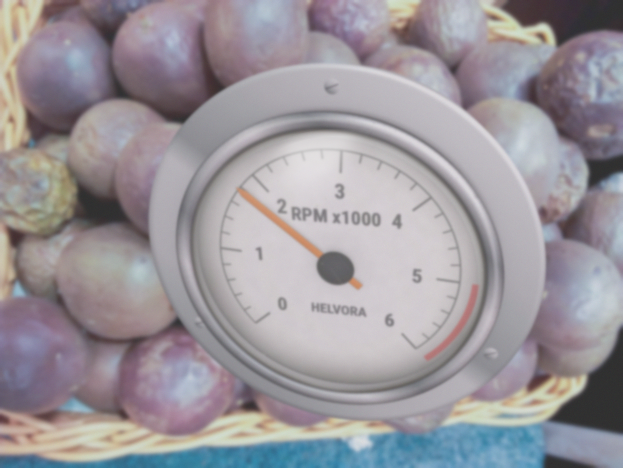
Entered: 1800 rpm
